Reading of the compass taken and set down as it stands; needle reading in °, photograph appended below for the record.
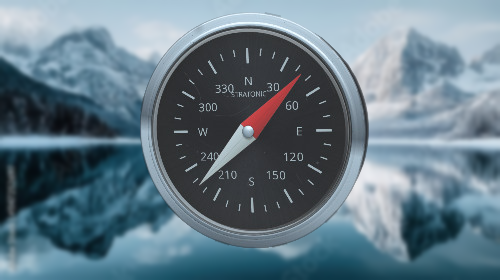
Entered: 45 °
